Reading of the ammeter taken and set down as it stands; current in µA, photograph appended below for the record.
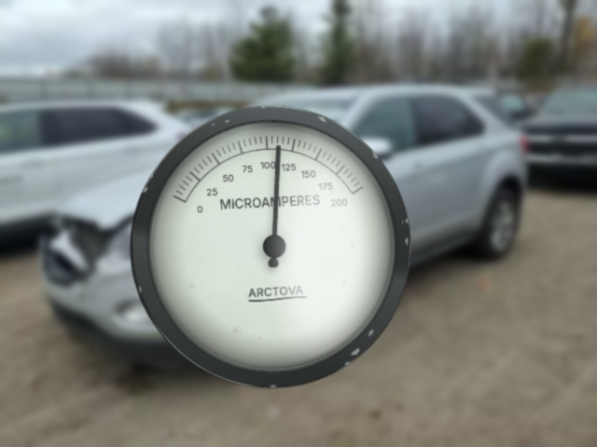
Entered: 110 µA
